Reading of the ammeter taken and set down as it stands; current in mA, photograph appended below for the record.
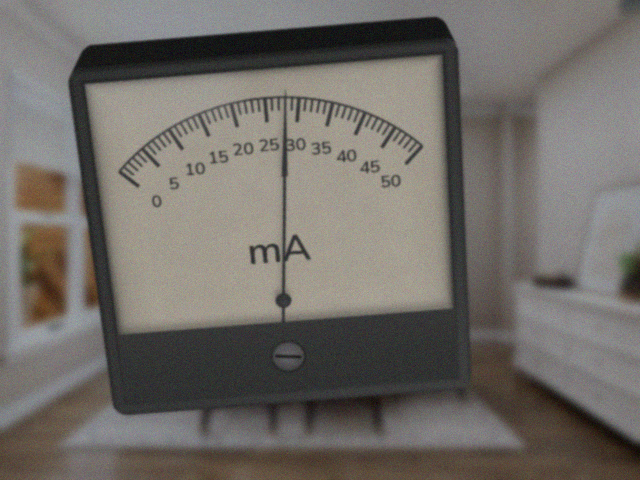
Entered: 28 mA
